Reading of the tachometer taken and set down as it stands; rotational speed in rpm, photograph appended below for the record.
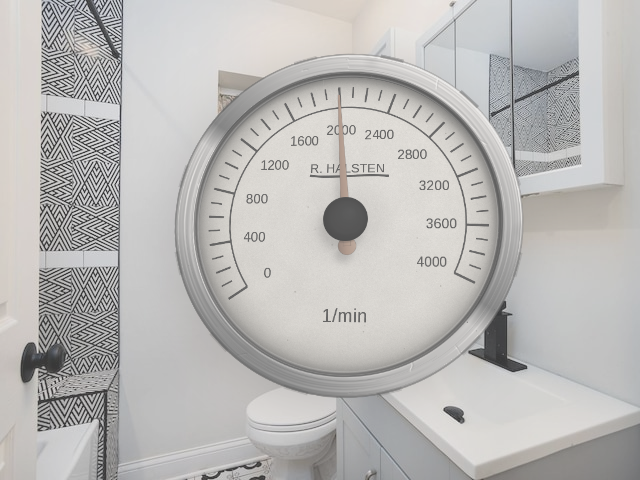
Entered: 2000 rpm
